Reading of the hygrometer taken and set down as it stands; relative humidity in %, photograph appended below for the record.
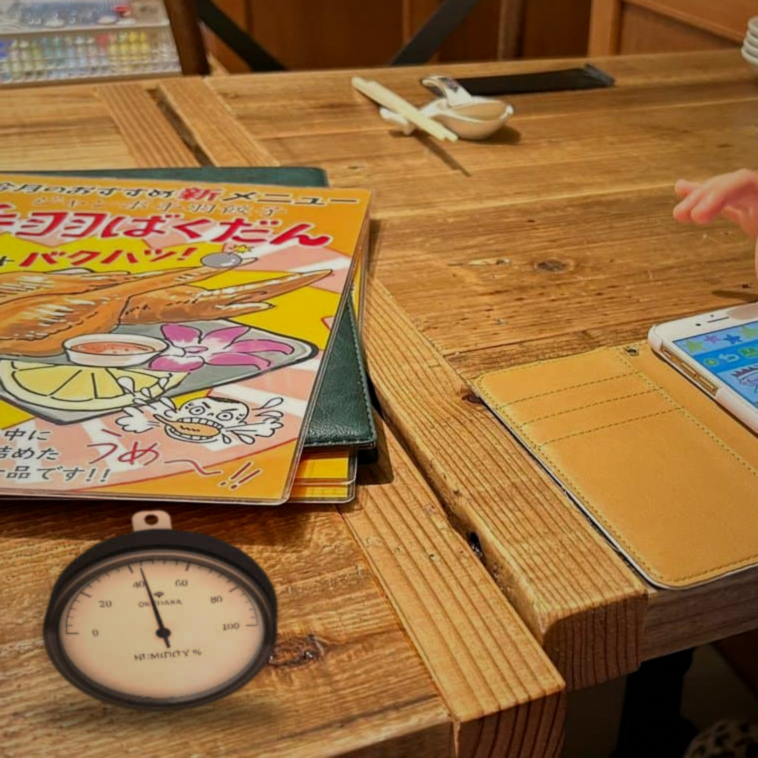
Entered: 44 %
